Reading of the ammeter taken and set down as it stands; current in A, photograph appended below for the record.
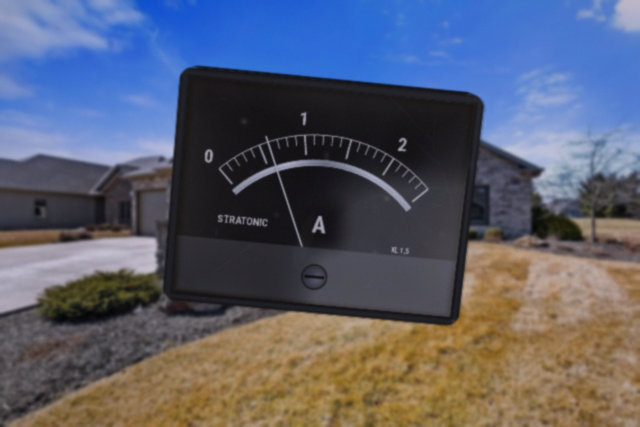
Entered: 0.6 A
